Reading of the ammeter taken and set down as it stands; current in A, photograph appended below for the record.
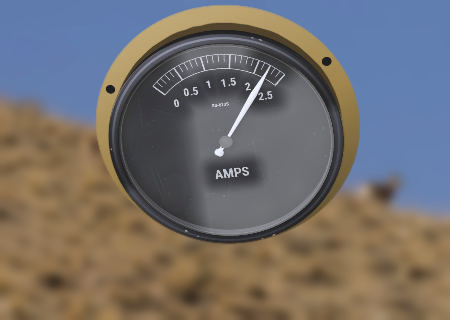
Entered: 2.2 A
